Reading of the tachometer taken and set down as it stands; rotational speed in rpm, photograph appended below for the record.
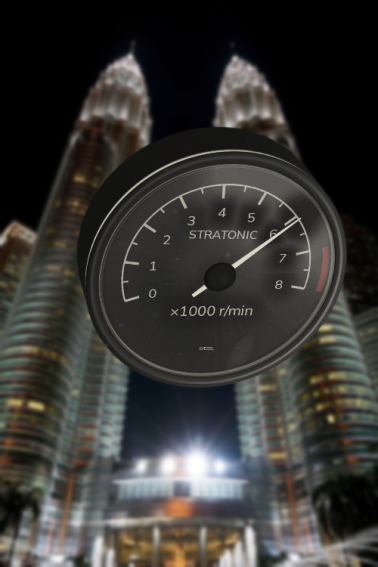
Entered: 6000 rpm
